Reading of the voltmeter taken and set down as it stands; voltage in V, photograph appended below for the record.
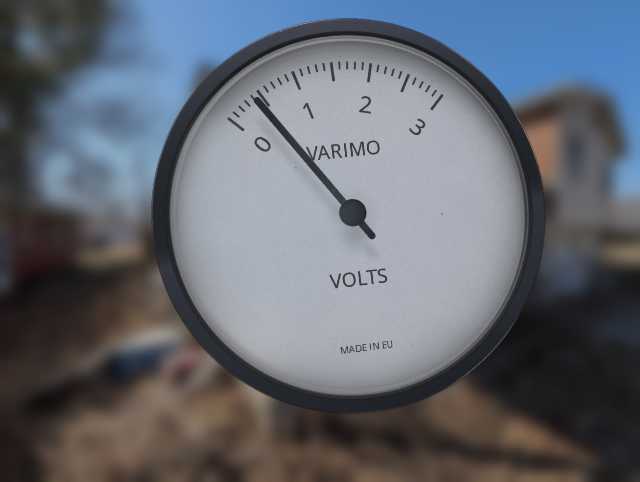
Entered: 0.4 V
